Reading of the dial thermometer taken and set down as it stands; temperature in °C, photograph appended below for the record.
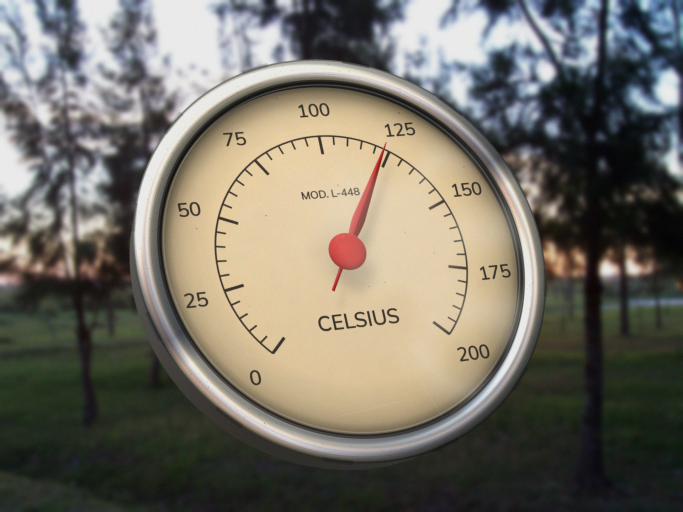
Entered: 122.5 °C
